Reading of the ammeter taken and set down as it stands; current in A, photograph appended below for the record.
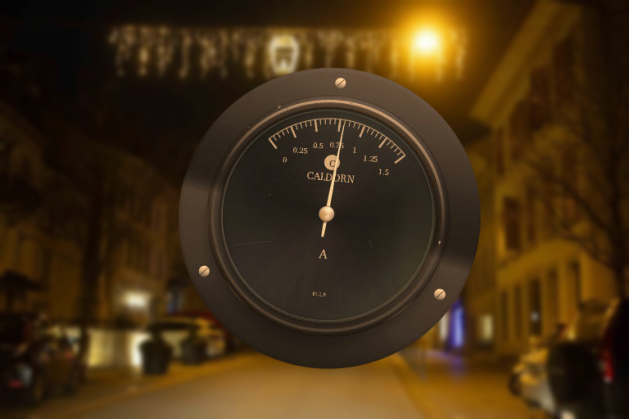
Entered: 0.8 A
